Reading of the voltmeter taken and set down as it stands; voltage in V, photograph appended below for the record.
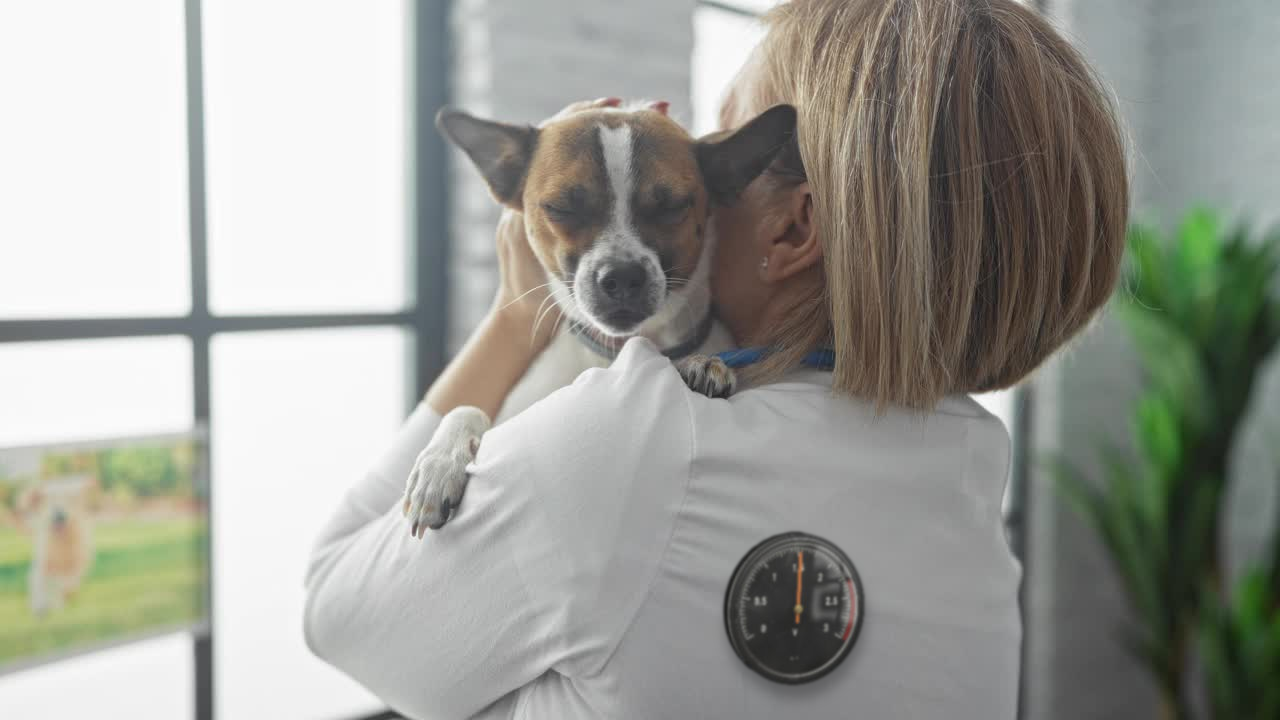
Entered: 1.5 V
